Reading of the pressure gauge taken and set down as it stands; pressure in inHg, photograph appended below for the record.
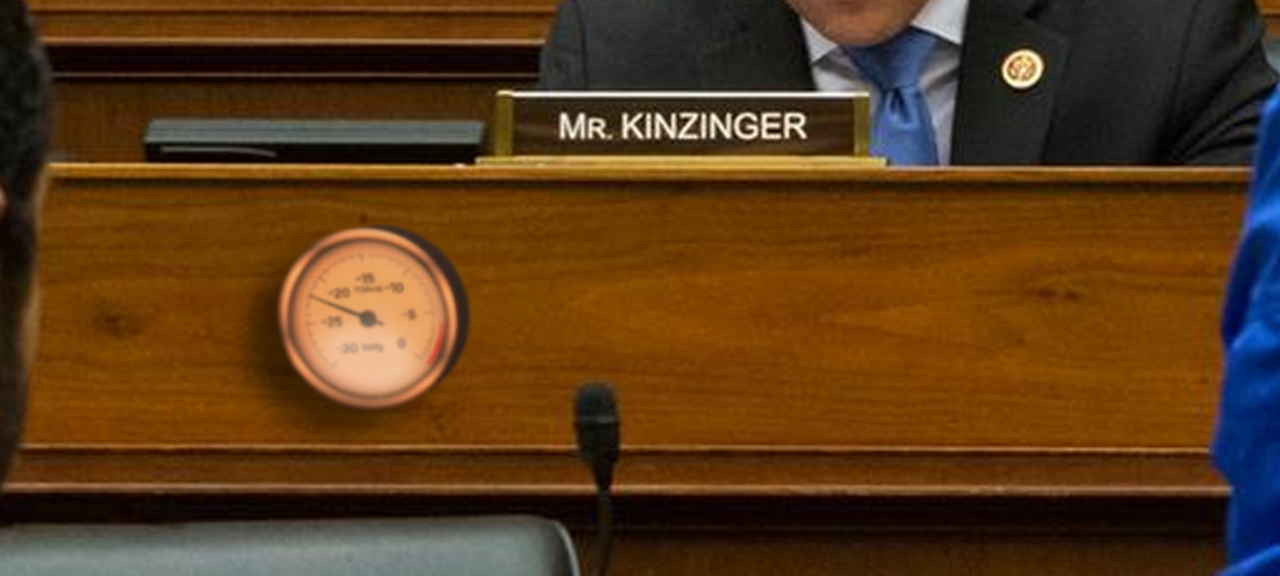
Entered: -22 inHg
